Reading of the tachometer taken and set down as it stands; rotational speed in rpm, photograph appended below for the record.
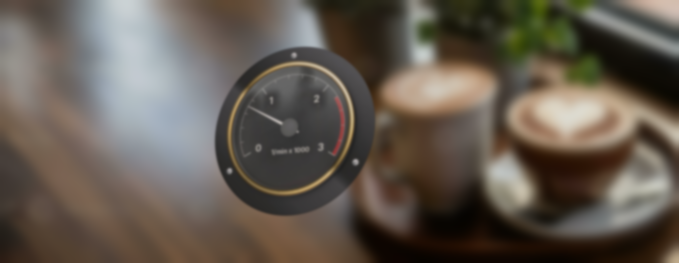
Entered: 700 rpm
